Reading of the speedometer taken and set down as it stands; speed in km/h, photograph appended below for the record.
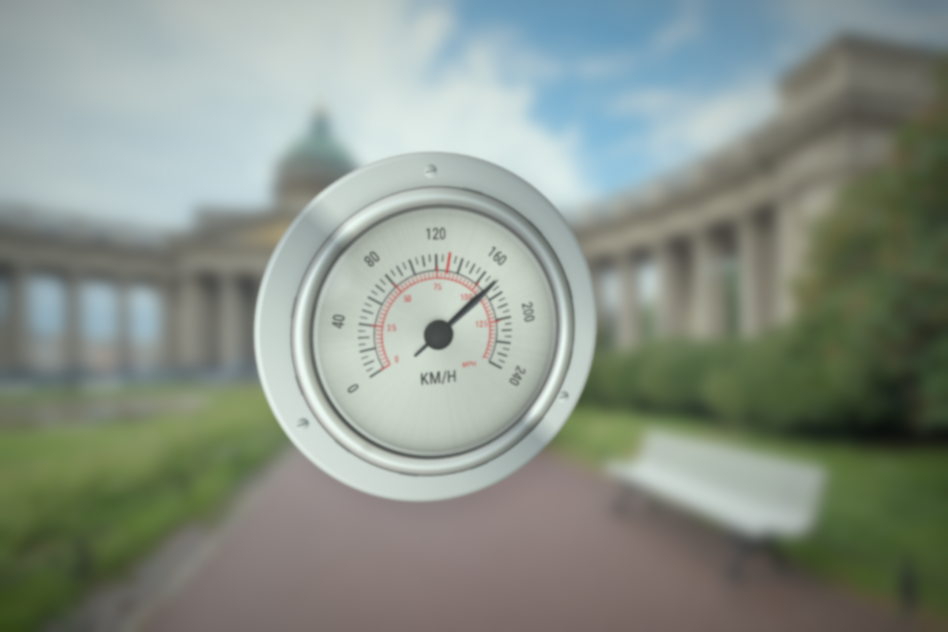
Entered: 170 km/h
